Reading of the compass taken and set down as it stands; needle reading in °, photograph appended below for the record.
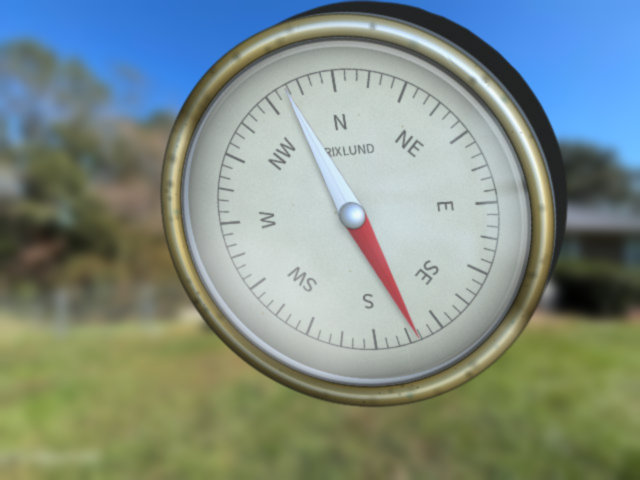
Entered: 160 °
